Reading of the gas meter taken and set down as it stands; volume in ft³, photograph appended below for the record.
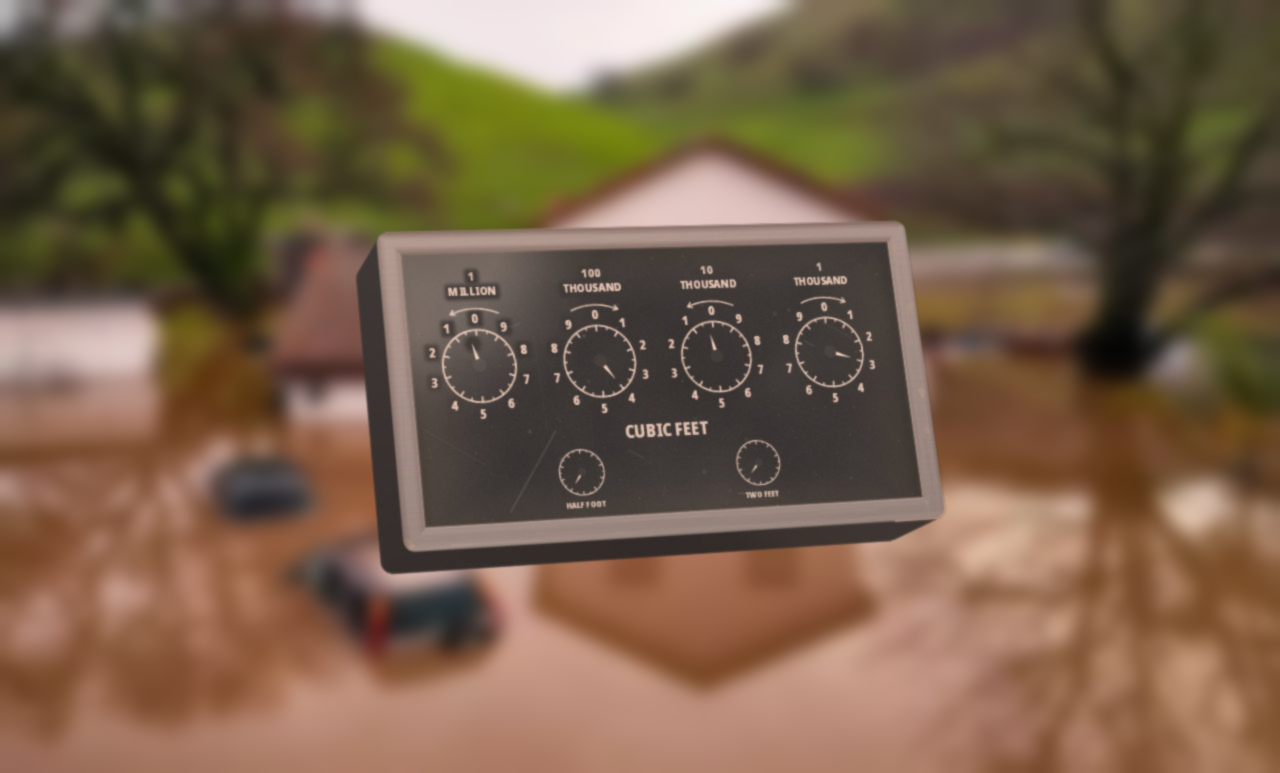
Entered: 40300 ft³
